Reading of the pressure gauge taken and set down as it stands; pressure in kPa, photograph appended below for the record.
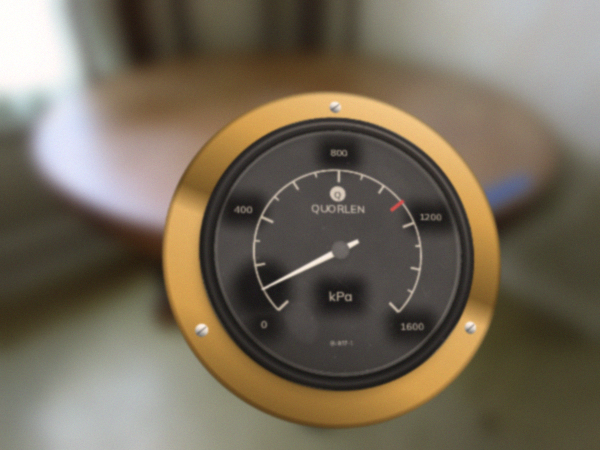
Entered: 100 kPa
